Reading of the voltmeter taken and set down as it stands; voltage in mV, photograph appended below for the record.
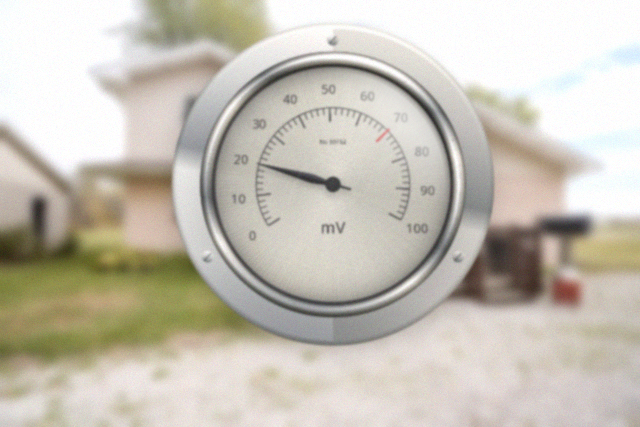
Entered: 20 mV
